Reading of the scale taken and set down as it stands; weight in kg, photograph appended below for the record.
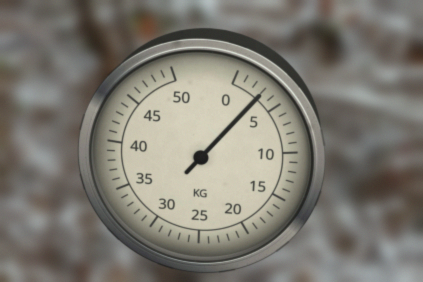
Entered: 3 kg
